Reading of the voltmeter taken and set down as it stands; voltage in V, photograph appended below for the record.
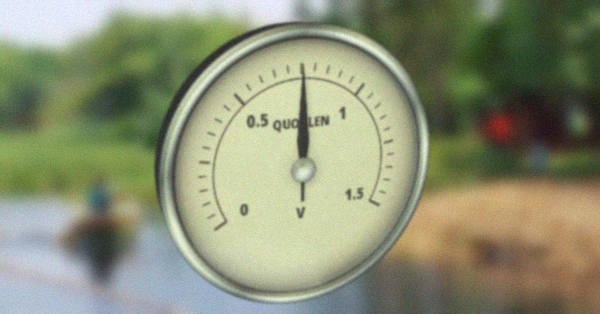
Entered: 0.75 V
